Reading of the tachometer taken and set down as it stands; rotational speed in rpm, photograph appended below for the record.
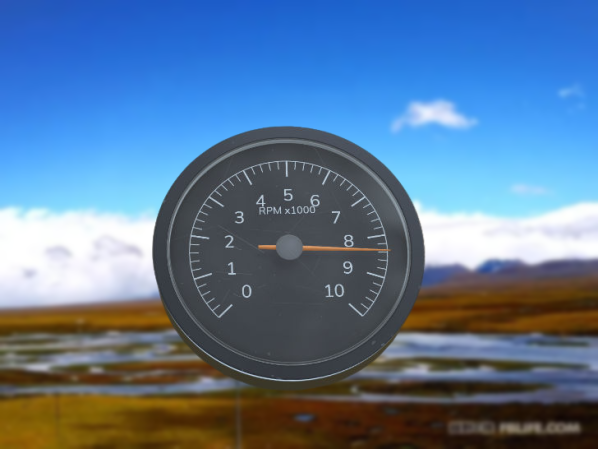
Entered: 8400 rpm
